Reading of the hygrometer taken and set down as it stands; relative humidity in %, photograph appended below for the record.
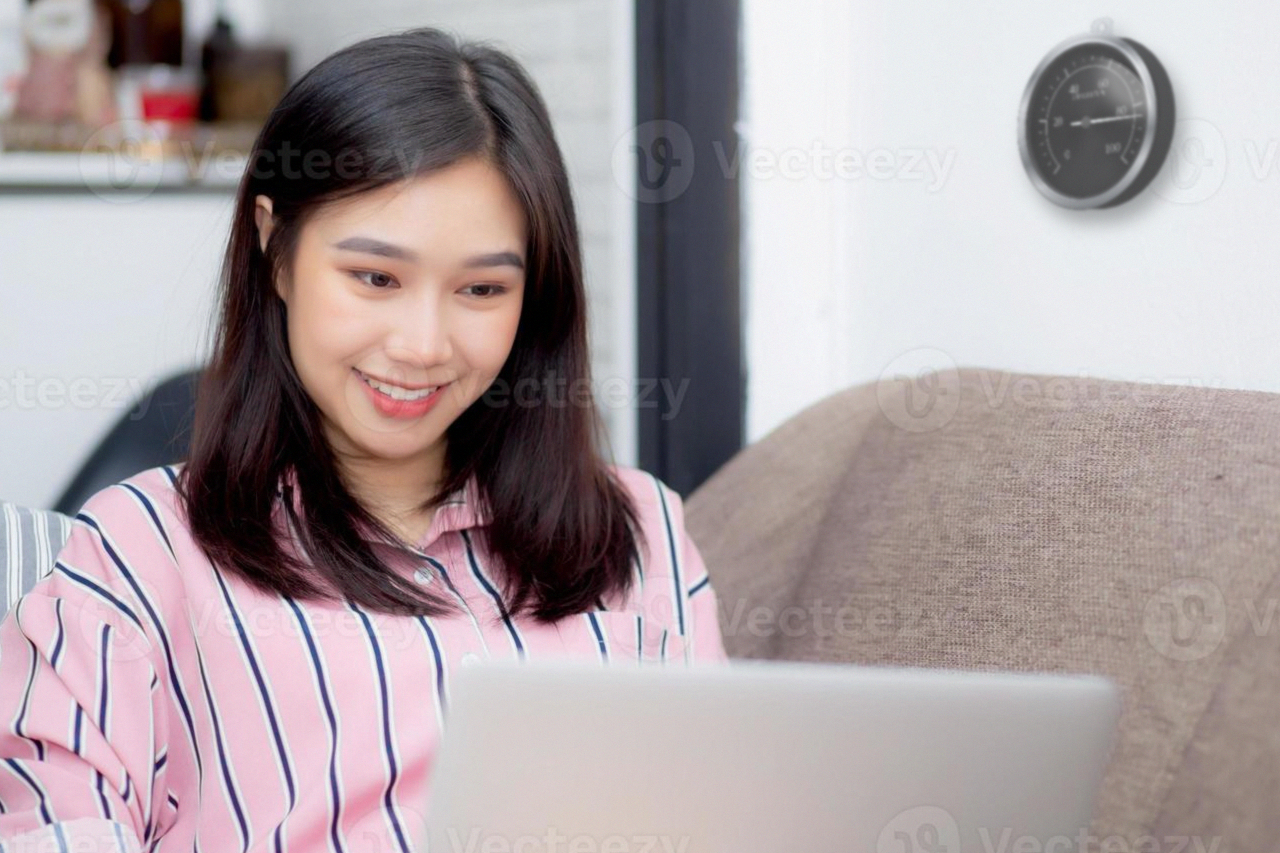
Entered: 84 %
